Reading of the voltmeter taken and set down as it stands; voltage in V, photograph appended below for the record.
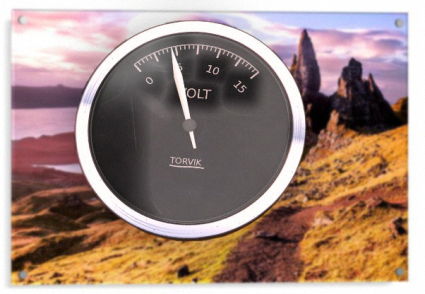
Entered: 4.5 V
